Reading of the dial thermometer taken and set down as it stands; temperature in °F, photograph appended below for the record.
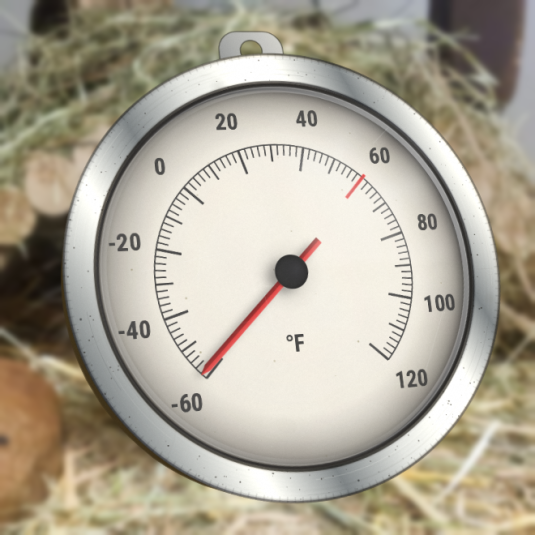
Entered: -58 °F
